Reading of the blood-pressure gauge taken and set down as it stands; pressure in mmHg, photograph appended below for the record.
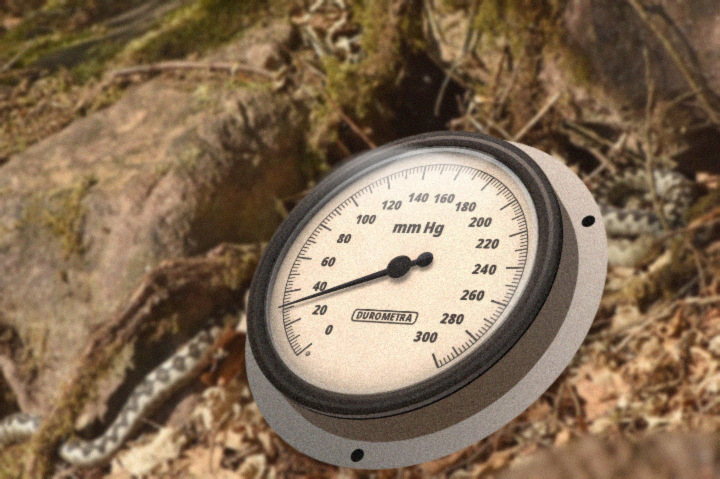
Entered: 30 mmHg
